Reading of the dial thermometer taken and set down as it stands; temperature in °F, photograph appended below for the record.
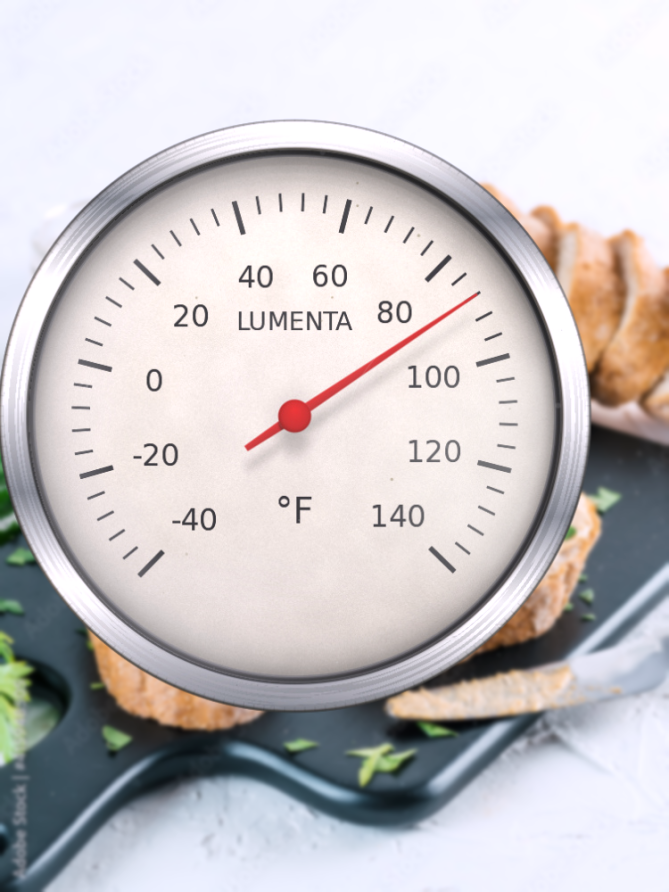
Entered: 88 °F
